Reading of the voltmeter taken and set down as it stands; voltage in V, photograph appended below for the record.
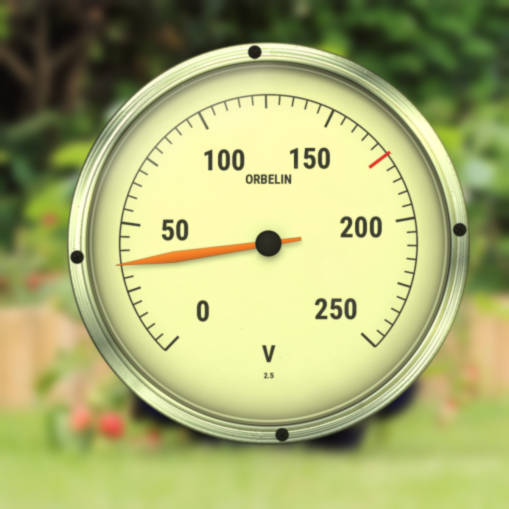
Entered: 35 V
